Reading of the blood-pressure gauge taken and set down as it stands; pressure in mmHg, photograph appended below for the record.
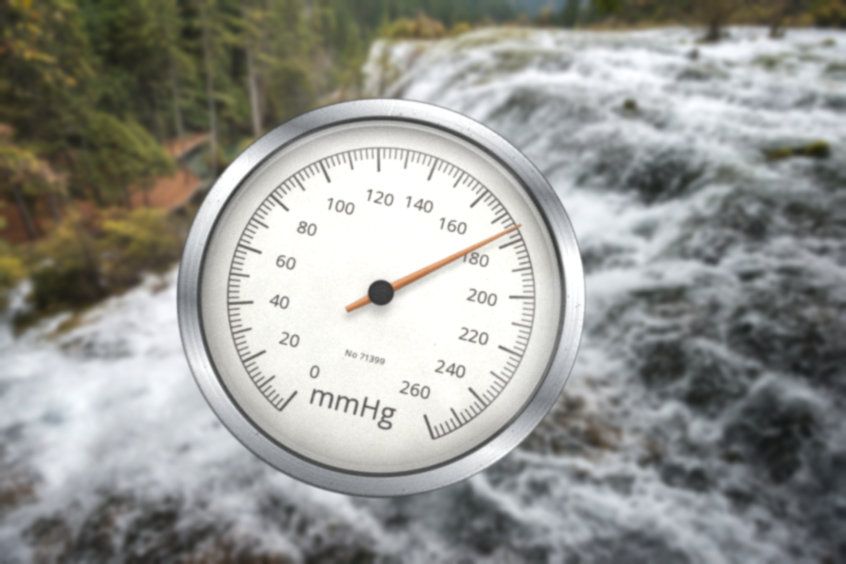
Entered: 176 mmHg
